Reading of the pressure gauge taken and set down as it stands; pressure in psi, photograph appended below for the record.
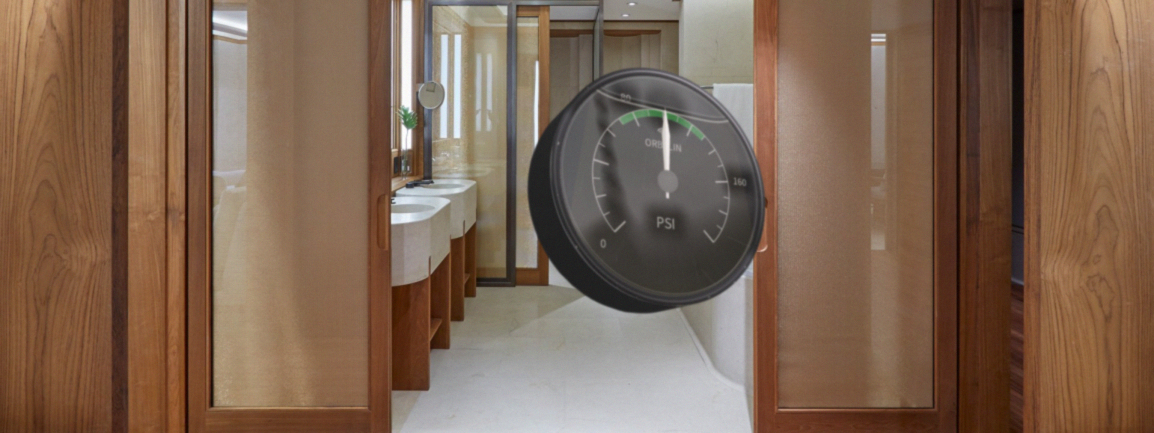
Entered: 100 psi
